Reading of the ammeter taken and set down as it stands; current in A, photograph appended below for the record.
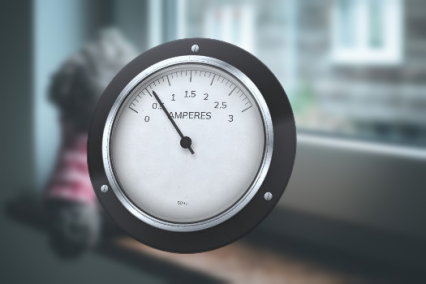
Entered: 0.6 A
